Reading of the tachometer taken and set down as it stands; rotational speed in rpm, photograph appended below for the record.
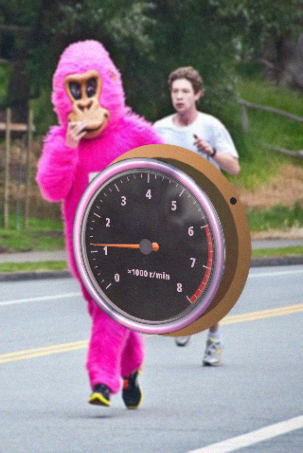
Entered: 1200 rpm
